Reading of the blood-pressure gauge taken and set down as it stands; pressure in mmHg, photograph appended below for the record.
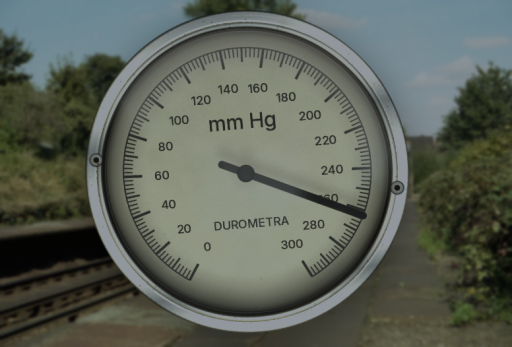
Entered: 262 mmHg
